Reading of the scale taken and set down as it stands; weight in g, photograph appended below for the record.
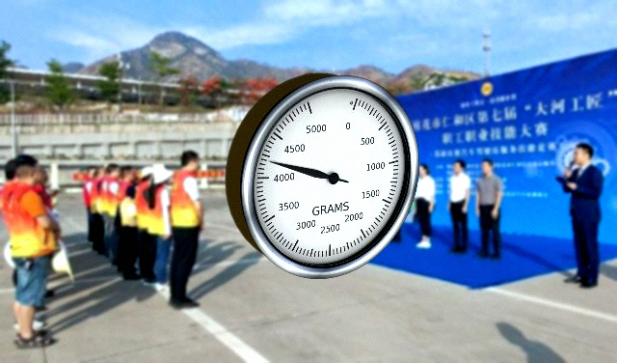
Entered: 4200 g
